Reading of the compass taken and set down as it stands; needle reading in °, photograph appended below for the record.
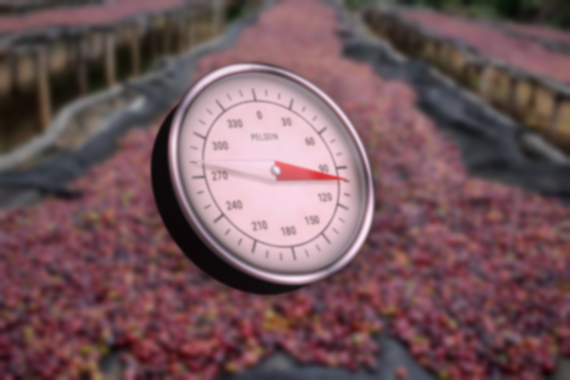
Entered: 100 °
